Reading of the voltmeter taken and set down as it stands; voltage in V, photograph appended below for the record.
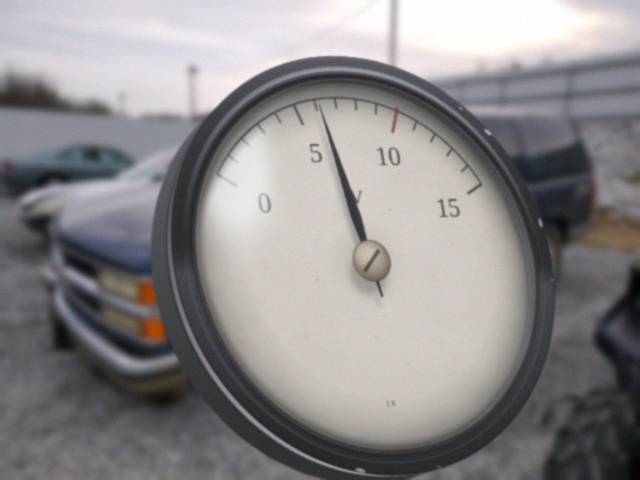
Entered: 6 V
